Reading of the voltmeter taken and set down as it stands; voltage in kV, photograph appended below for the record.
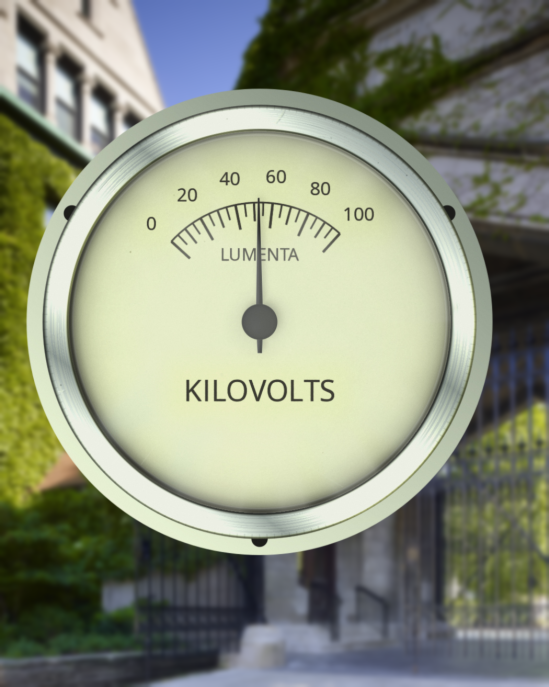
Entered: 52.5 kV
